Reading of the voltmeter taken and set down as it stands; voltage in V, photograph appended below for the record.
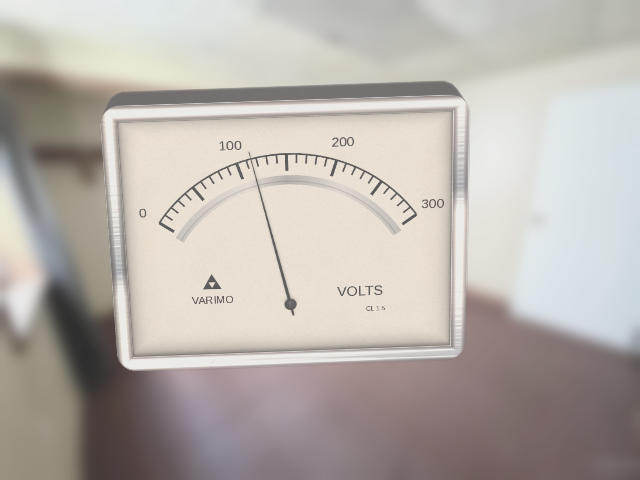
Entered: 115 V
